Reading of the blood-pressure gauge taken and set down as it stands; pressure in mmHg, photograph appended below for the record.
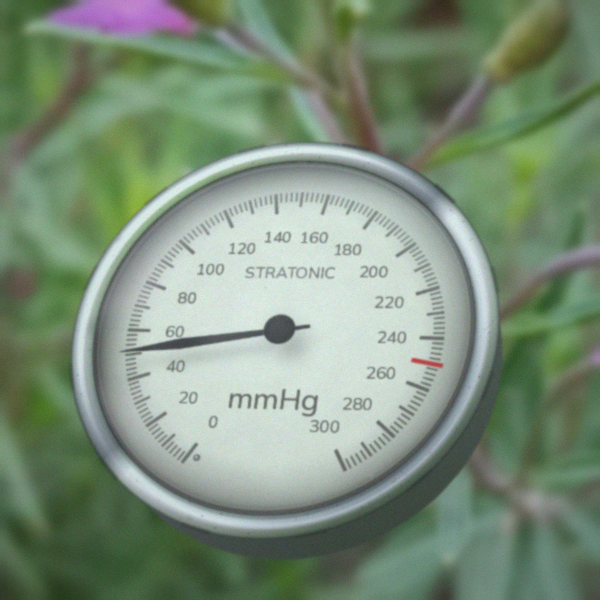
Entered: 50 mmHg
